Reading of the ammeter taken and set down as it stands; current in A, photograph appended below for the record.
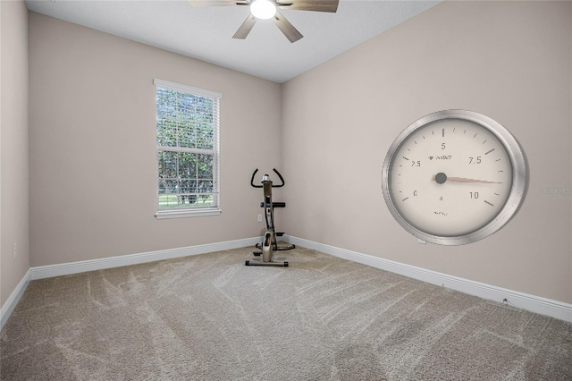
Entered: 9 A
